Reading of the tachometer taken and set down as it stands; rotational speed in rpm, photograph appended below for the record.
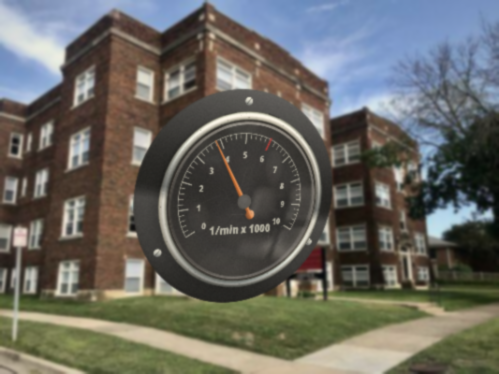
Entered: 3800 rpm
